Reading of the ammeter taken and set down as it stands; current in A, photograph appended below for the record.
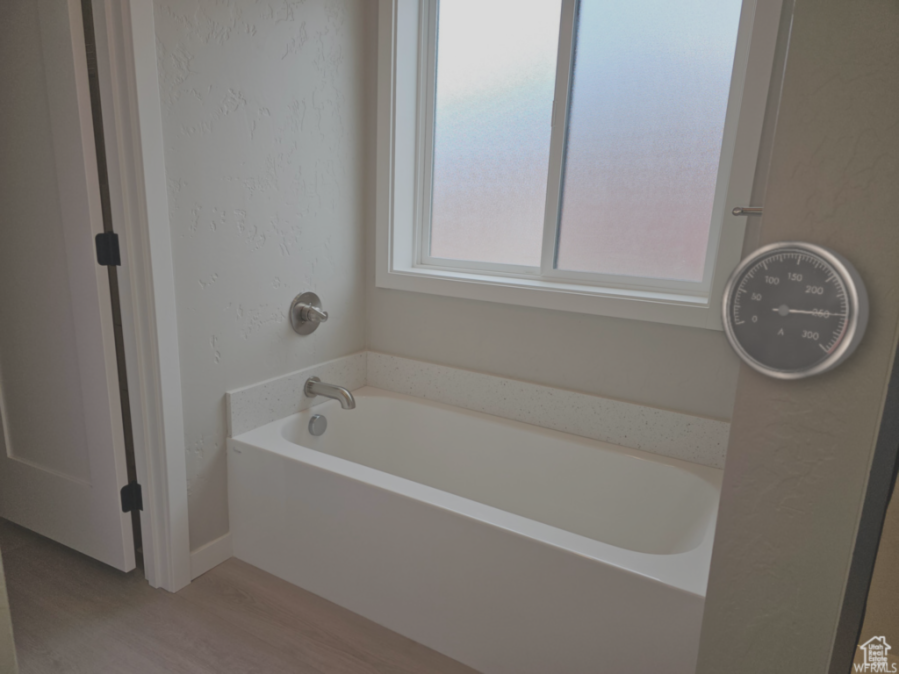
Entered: 250 A
